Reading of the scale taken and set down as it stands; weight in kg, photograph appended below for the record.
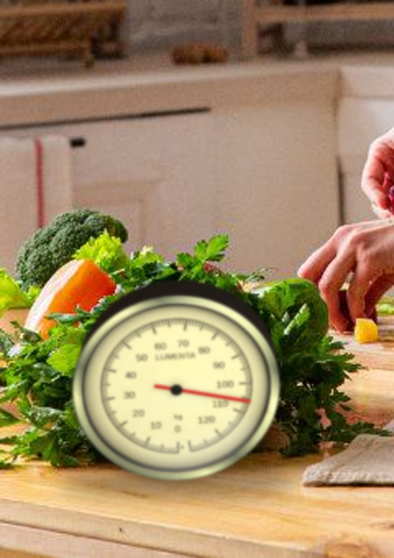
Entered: 105 kg
